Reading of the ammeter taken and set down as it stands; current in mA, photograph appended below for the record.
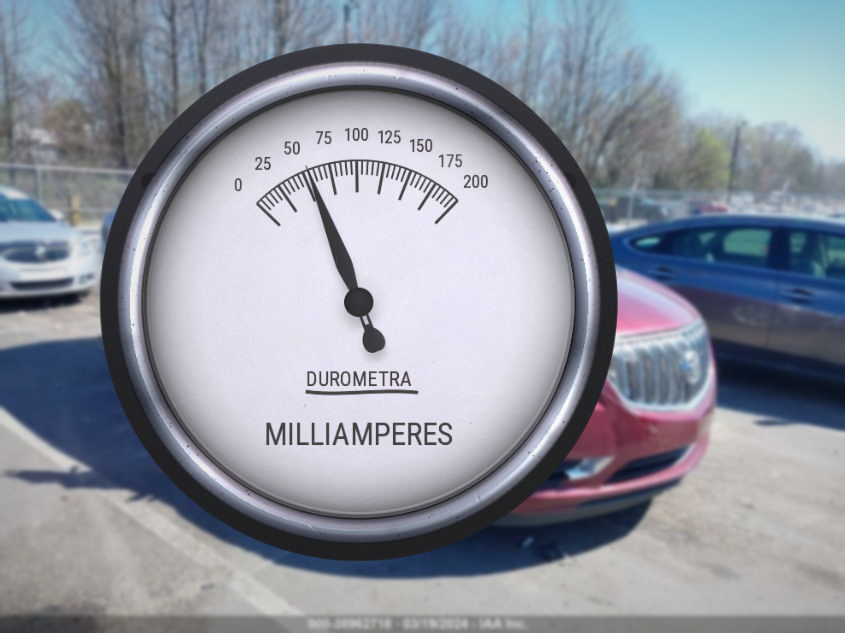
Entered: 55 mA
